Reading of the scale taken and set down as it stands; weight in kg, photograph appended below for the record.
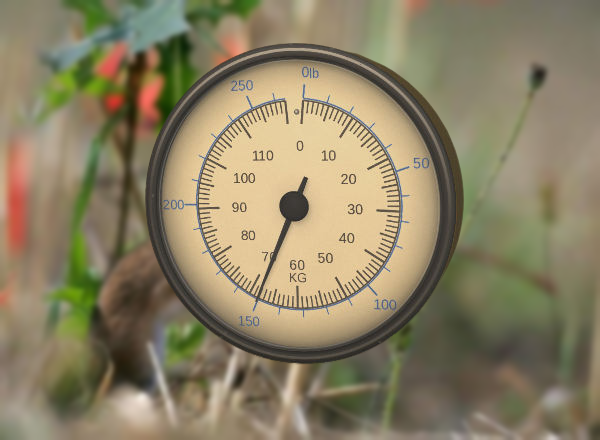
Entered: 68 kg
